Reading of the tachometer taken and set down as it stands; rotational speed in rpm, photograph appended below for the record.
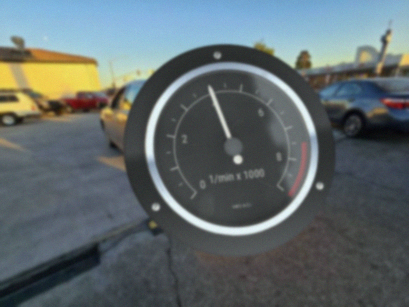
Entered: 4000 rpm
